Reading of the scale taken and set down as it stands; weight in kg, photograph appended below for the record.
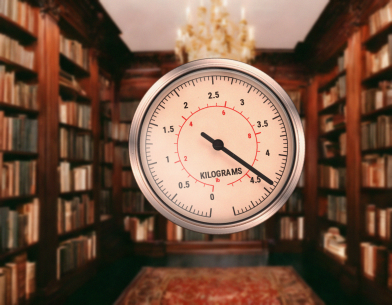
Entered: 4.4 kg
